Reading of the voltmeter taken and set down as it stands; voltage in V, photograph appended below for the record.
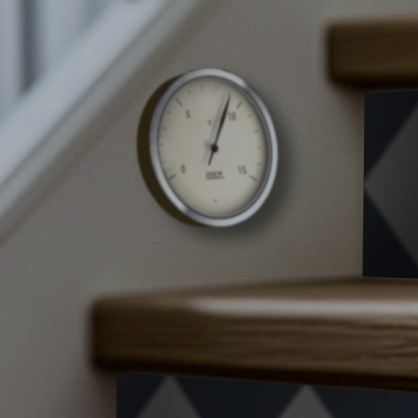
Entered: 9 V
